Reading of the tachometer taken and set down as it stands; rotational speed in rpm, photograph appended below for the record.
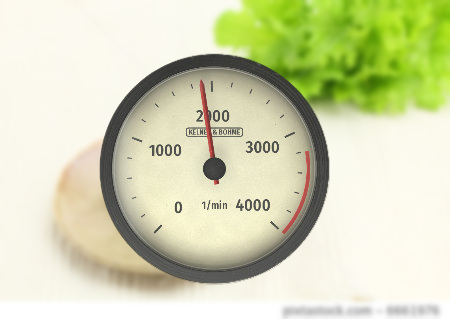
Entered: 1900 rpm
